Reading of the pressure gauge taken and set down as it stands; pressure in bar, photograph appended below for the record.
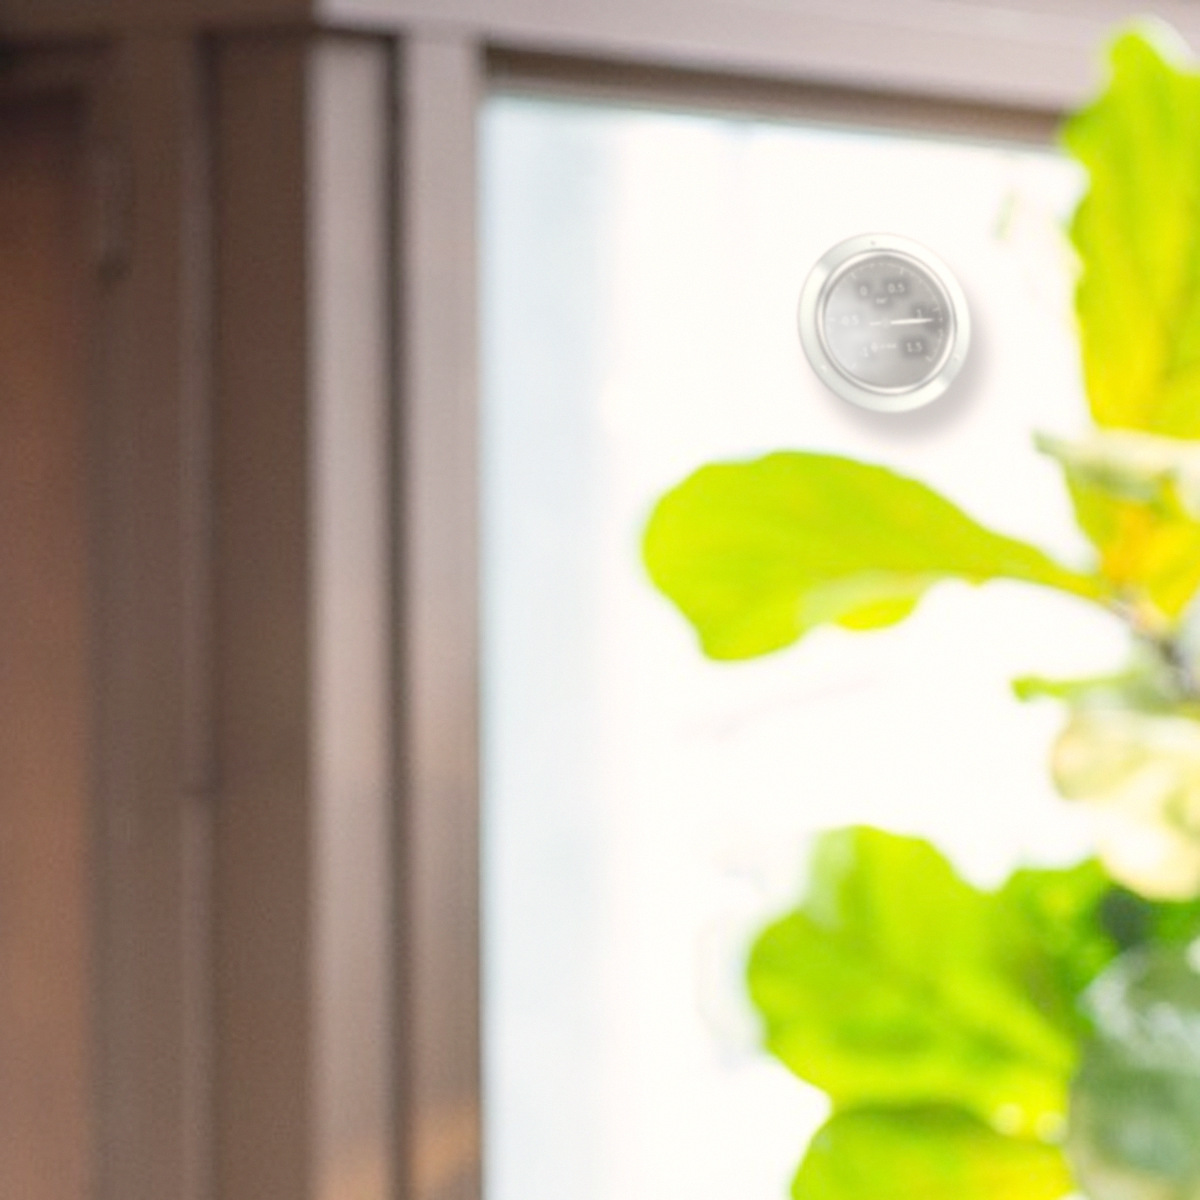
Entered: 1.1 bar
